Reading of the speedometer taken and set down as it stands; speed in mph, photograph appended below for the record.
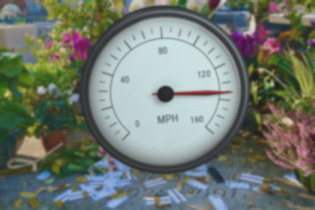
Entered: 135 mph
